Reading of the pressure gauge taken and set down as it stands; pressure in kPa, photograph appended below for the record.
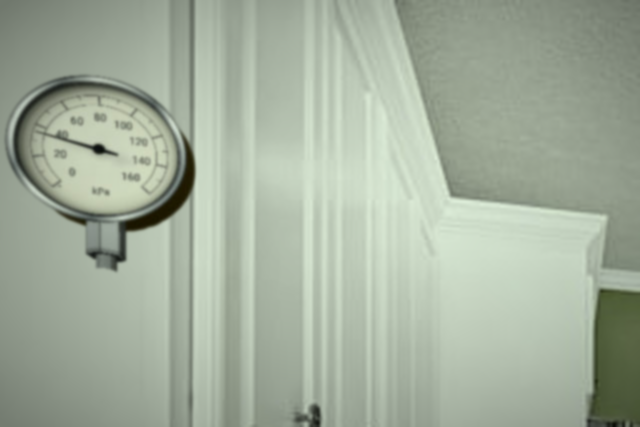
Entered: 35 kPa
